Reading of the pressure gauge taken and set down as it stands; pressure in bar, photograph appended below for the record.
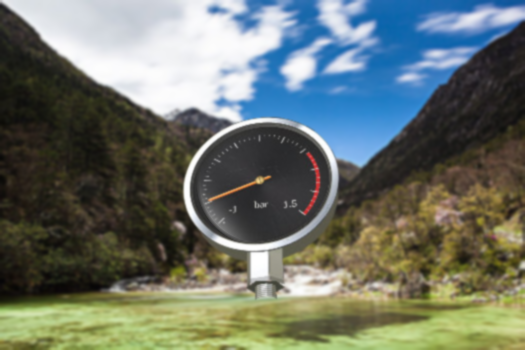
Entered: -0.75 bar
